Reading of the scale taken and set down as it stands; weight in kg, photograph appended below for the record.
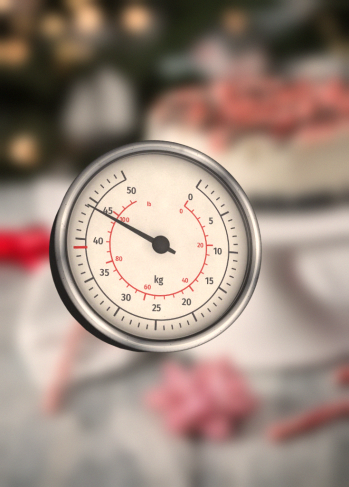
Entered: 44 kg
